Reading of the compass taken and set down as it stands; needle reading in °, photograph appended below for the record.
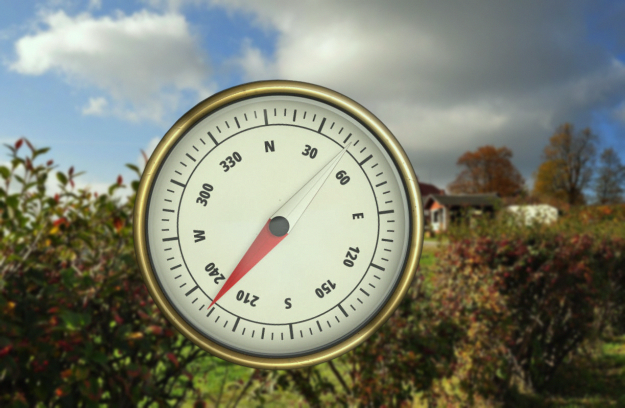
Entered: 227.5 °
